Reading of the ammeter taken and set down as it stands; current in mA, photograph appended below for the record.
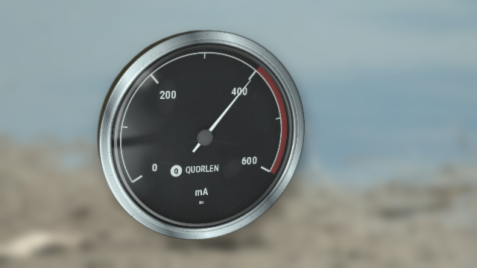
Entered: 400 mA
